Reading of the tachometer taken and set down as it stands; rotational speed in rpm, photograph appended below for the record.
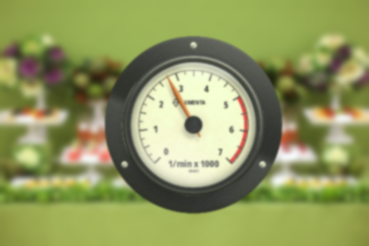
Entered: 2750 rpm
